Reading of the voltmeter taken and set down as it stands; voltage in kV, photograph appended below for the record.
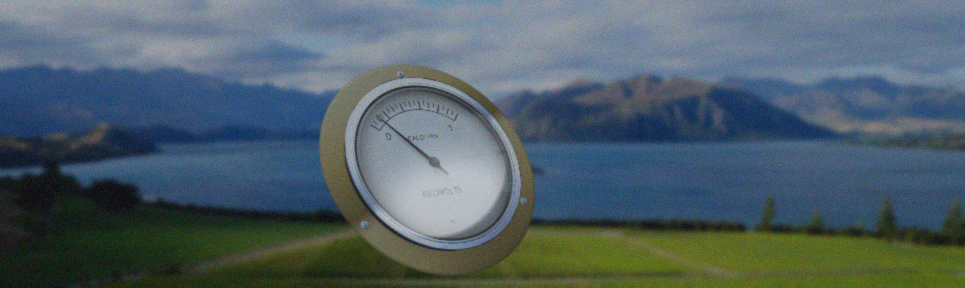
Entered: 0.1 kV
